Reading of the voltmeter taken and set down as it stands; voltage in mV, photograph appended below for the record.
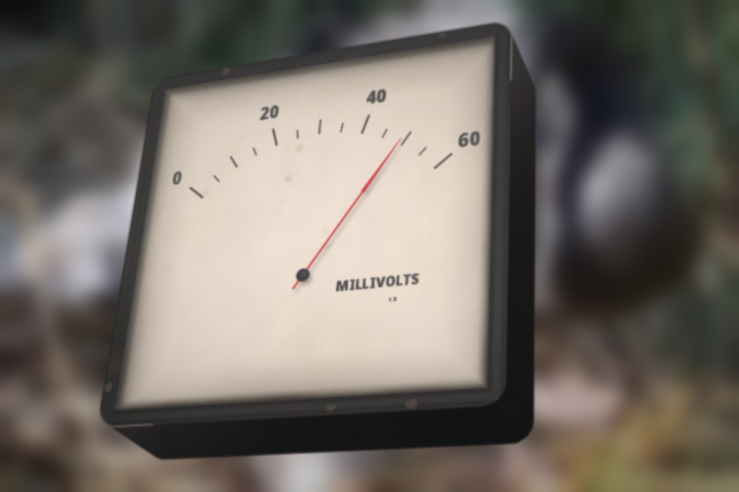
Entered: 50 mV
